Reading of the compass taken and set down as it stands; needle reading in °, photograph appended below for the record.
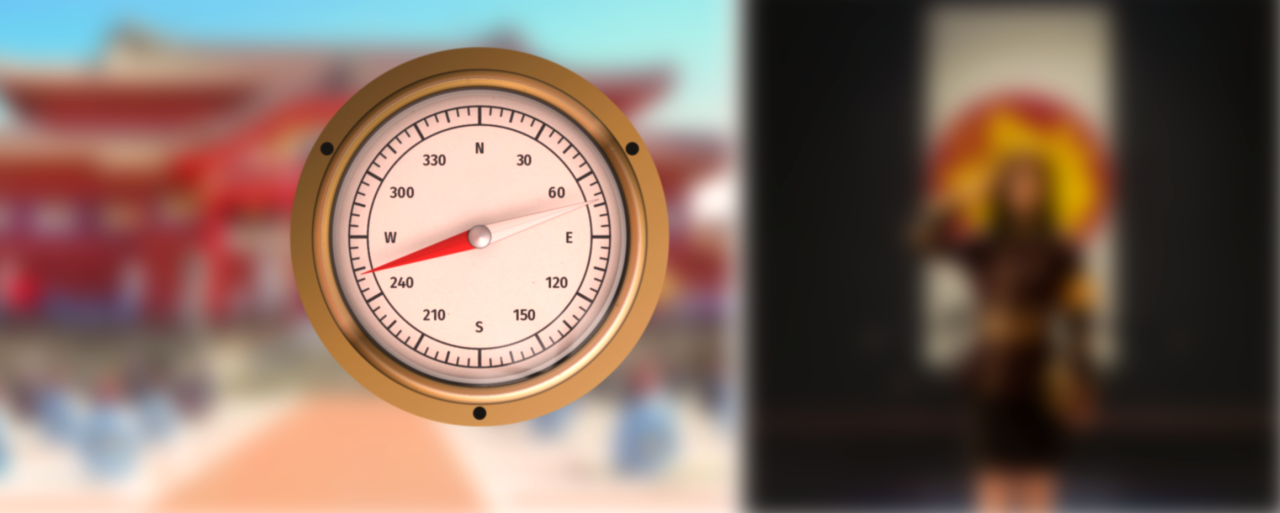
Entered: 252.5 °
